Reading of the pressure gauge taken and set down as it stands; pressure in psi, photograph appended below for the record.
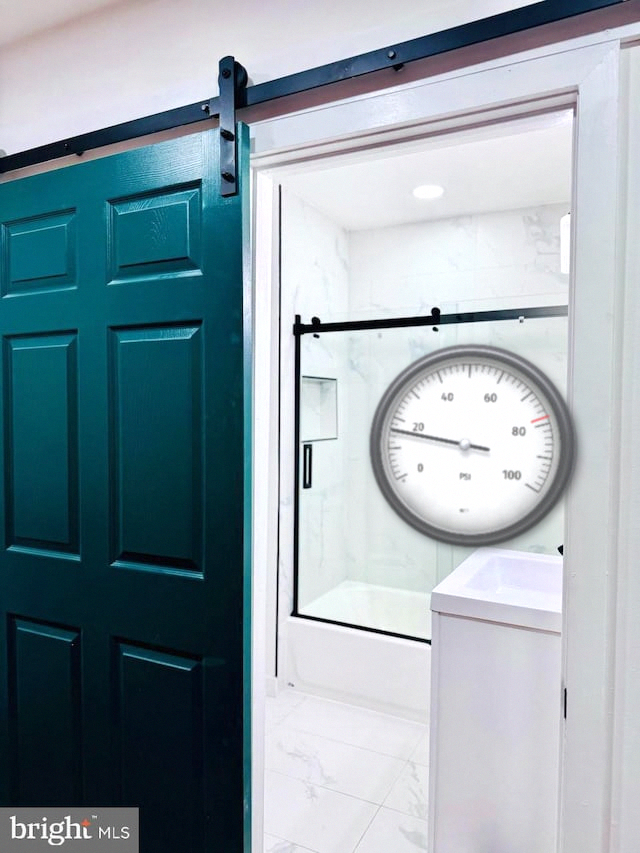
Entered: 16 psi
